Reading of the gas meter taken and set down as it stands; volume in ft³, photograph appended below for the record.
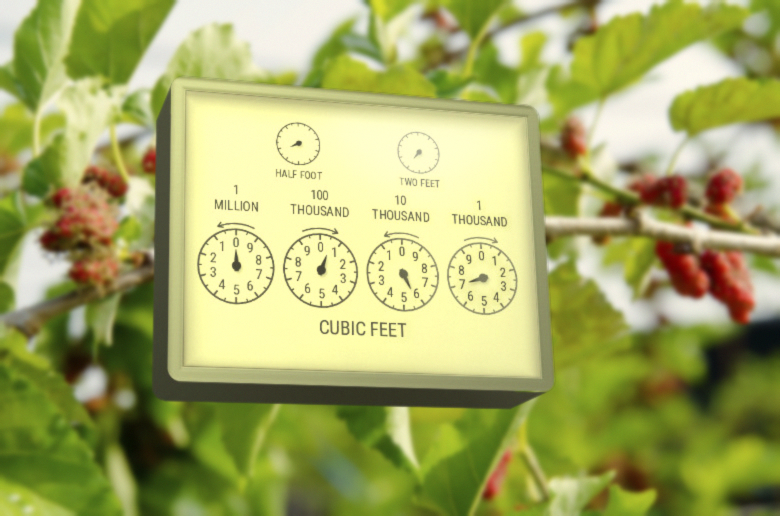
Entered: 5700 ft³
